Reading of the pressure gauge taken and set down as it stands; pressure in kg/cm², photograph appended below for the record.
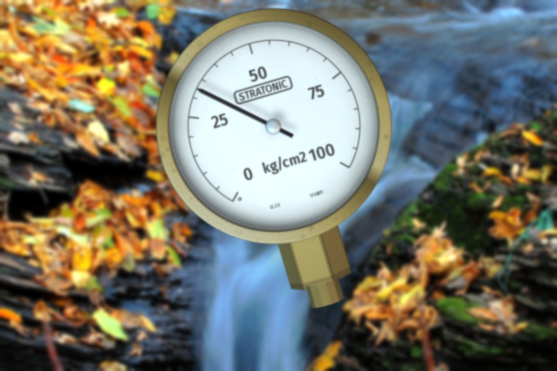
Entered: 32.5 kg/cm²
